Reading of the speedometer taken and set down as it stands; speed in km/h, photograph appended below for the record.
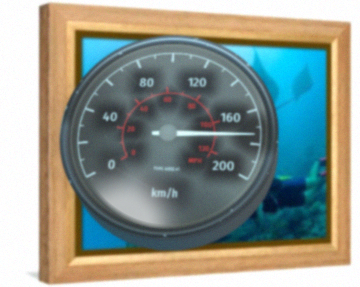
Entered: 175 km/h
